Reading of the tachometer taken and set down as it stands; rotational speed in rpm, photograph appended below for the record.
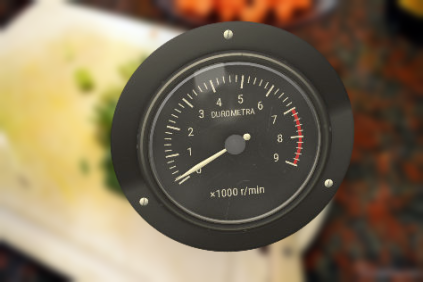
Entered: 200 rpm
